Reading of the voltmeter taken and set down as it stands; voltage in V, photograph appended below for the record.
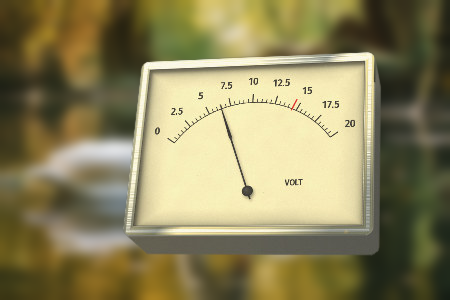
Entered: 6.5 V
